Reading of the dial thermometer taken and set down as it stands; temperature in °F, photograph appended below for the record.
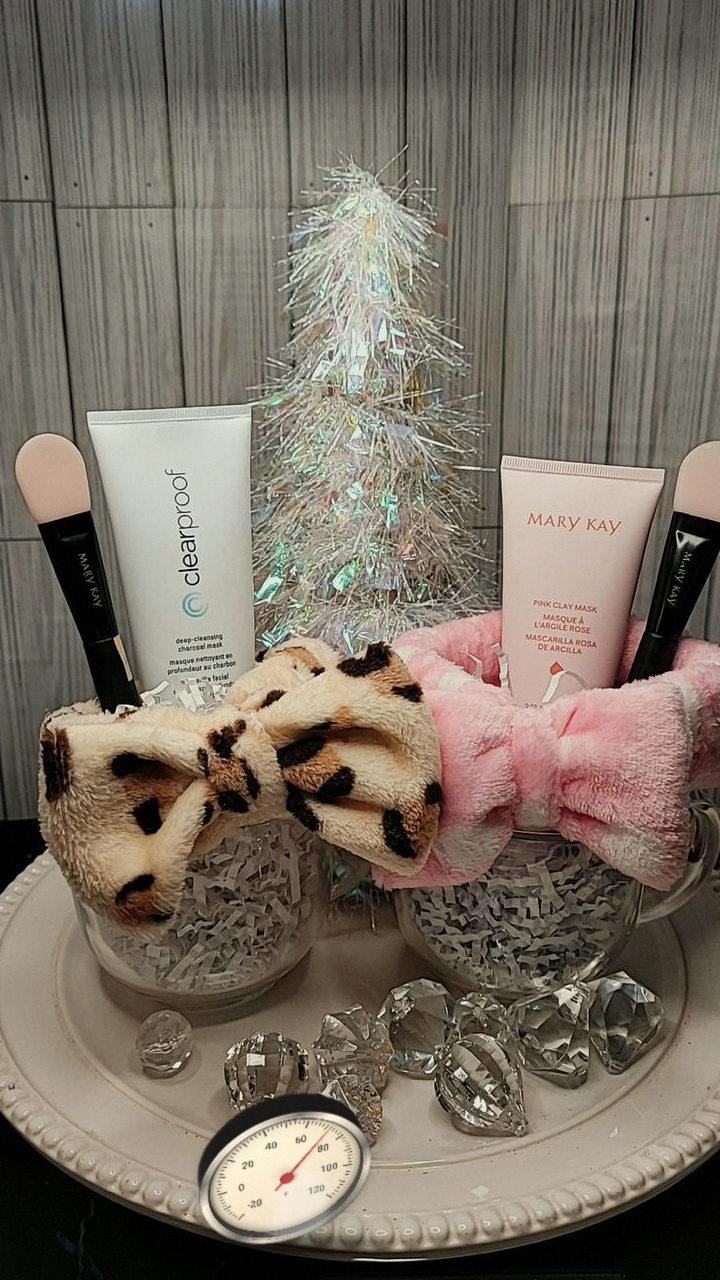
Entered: 70 °F
